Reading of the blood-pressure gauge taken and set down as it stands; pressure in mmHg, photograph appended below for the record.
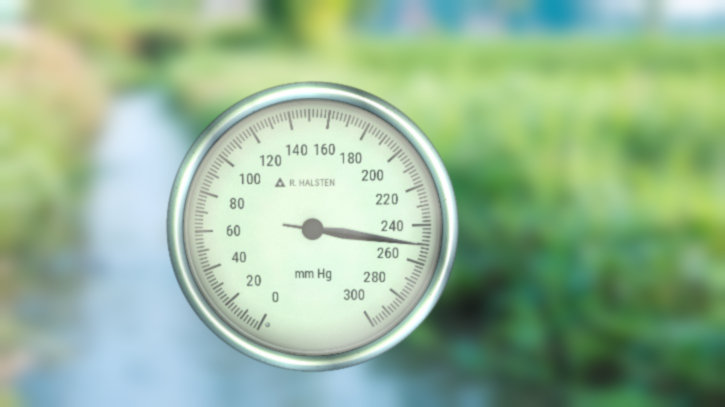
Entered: 250 mmHg
